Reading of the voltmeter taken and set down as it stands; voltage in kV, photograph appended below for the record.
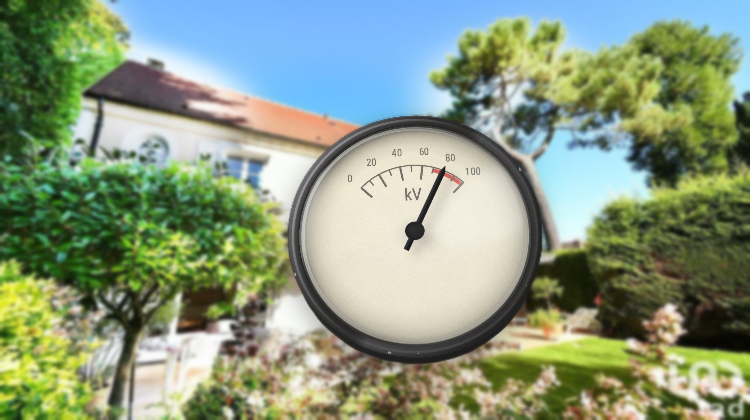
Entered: 80 kV
